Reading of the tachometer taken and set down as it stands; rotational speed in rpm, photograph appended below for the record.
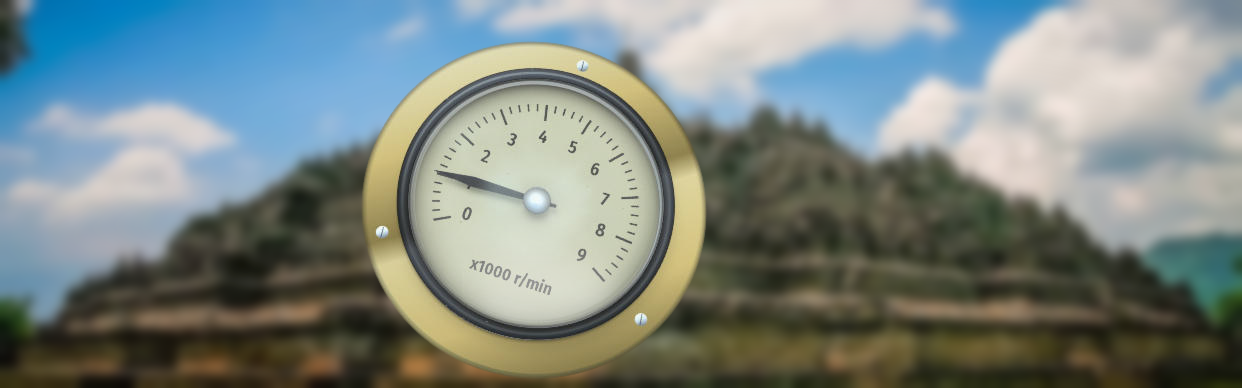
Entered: 1000 rpm
